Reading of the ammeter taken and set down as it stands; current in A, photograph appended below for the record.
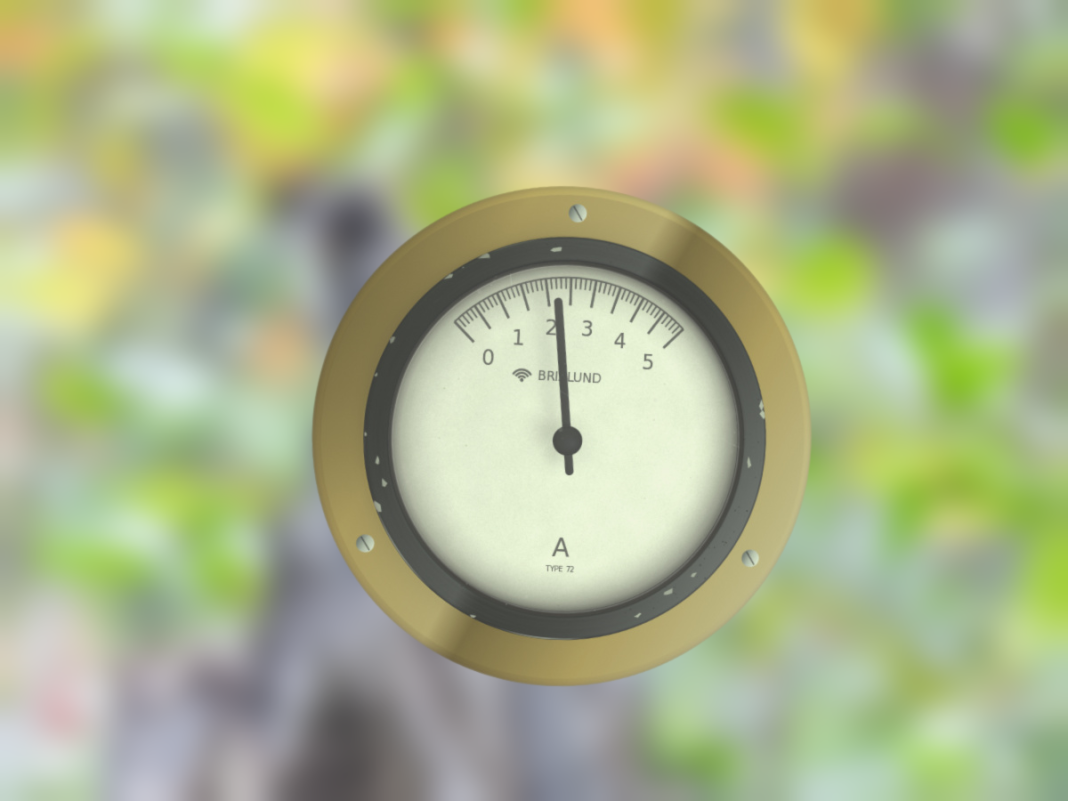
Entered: 2.2 A
